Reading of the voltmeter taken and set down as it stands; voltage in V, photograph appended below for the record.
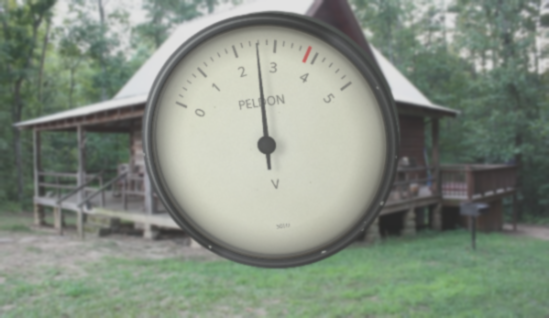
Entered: 2.6 V
